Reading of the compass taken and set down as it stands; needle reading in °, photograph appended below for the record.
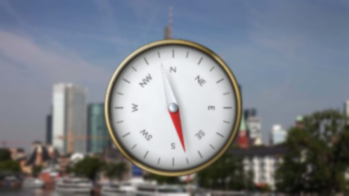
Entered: 165 °
